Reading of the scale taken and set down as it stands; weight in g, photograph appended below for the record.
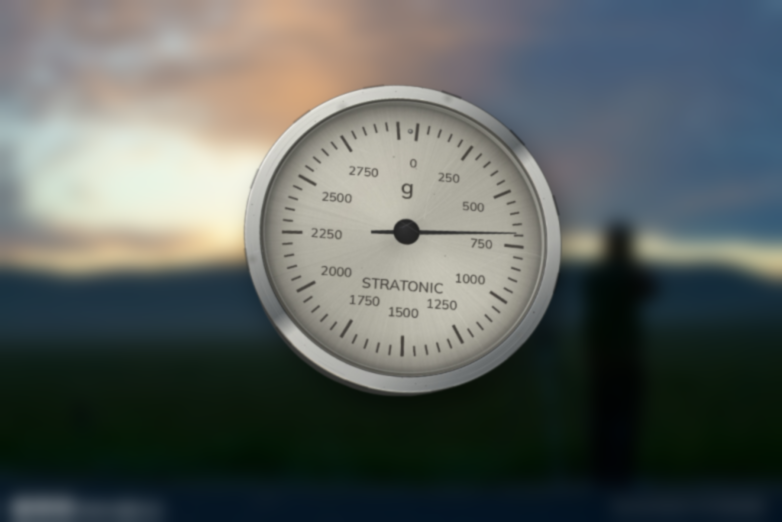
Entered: 700 g
